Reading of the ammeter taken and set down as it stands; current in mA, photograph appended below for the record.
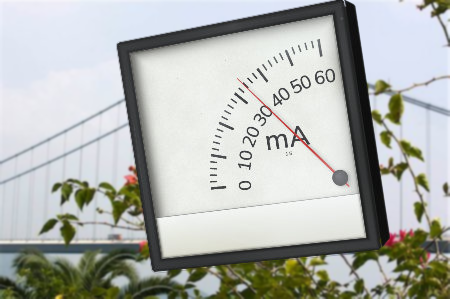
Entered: 34 mA
